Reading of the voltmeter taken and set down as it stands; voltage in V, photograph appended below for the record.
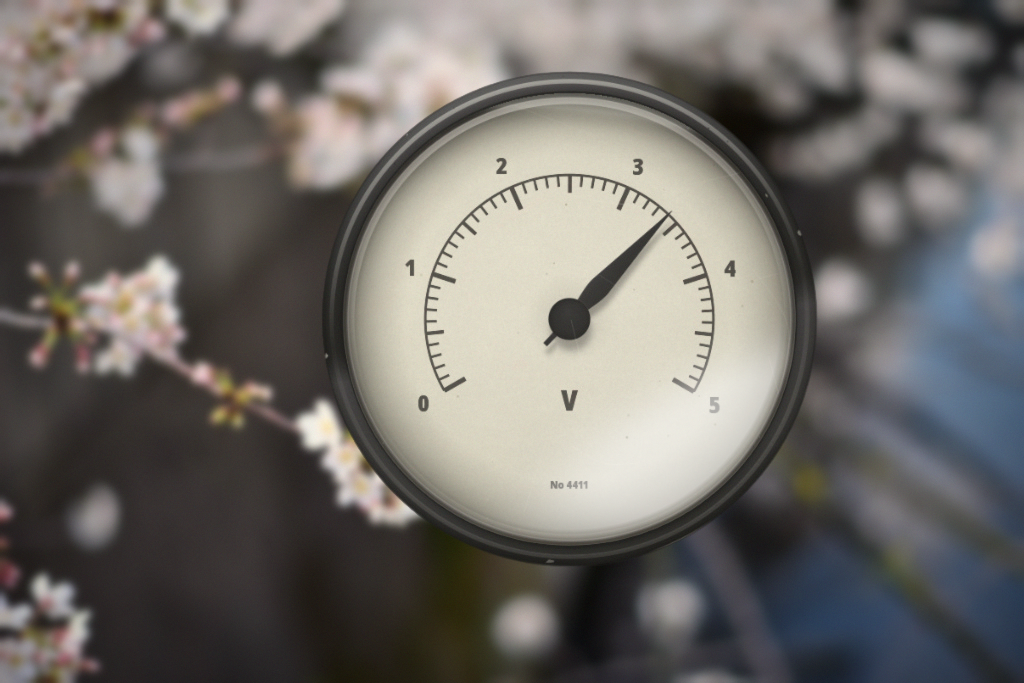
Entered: 3.4 V
